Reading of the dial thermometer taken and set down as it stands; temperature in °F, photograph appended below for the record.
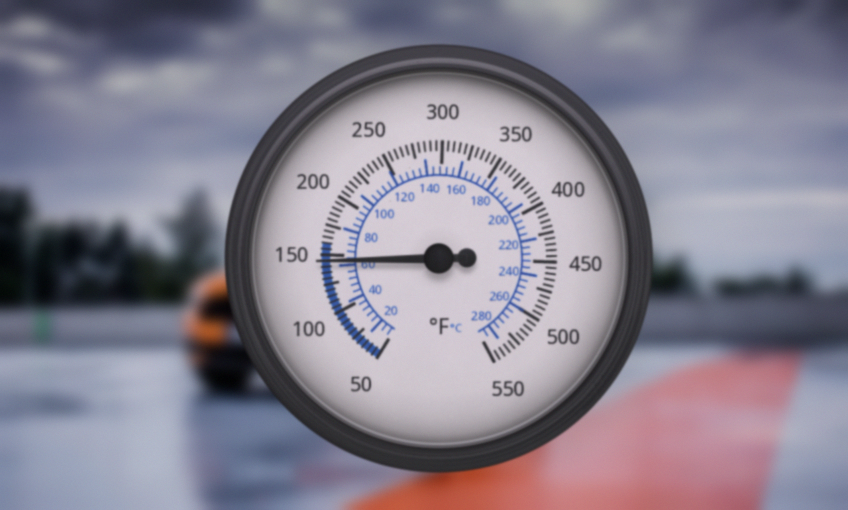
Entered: 145 °F
